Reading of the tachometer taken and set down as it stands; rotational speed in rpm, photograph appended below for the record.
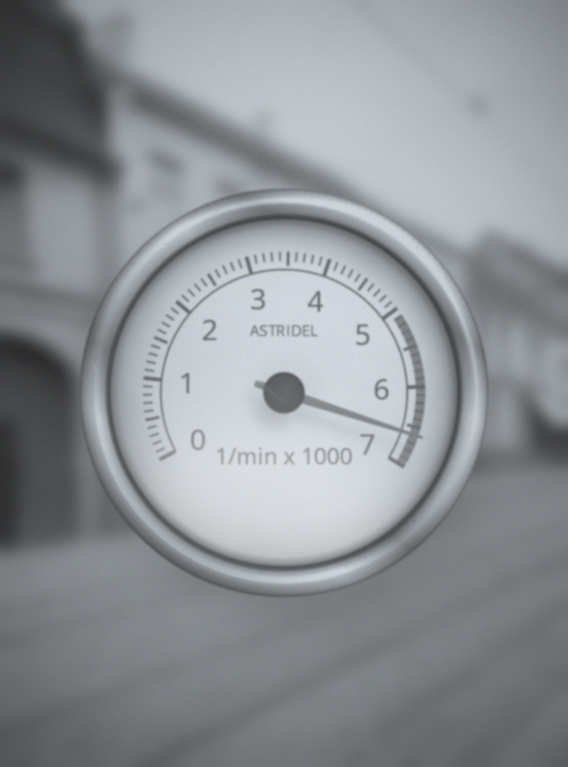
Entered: 6600 rpm
